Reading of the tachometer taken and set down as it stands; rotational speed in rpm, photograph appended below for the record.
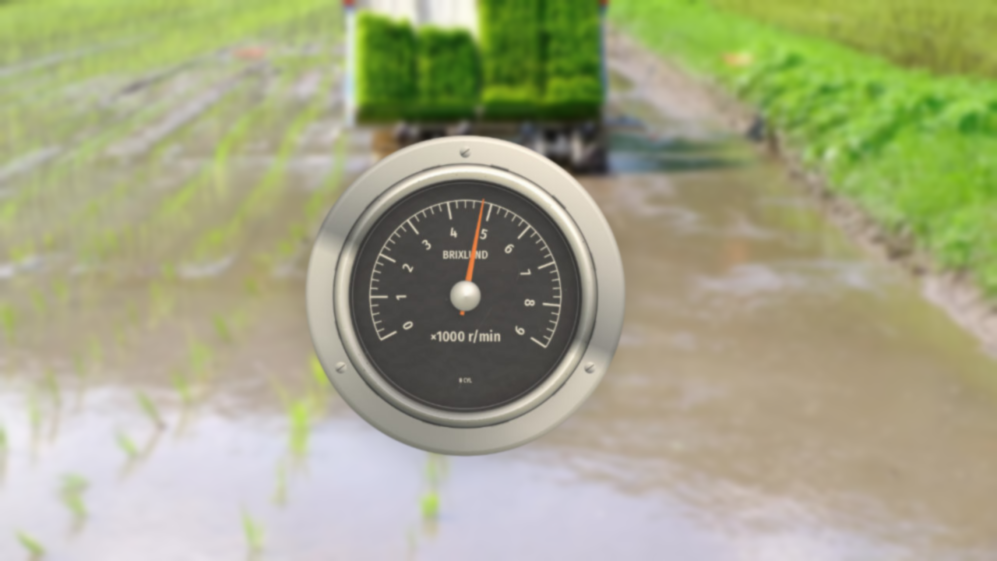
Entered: 4800 rpm
